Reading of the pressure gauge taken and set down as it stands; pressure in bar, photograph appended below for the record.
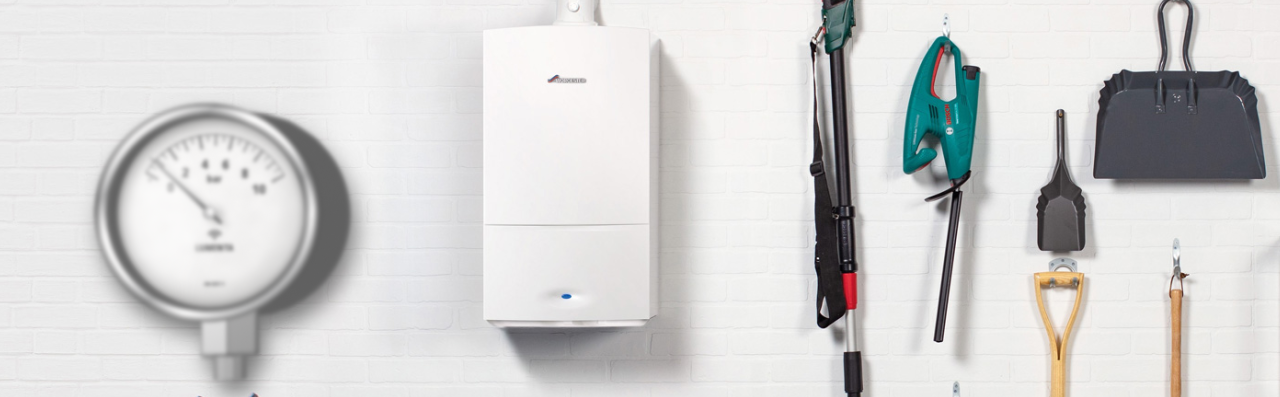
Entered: 1 bar
